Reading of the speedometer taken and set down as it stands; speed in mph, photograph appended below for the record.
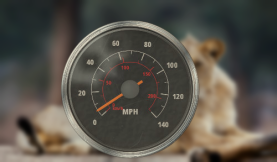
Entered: 5 mph
